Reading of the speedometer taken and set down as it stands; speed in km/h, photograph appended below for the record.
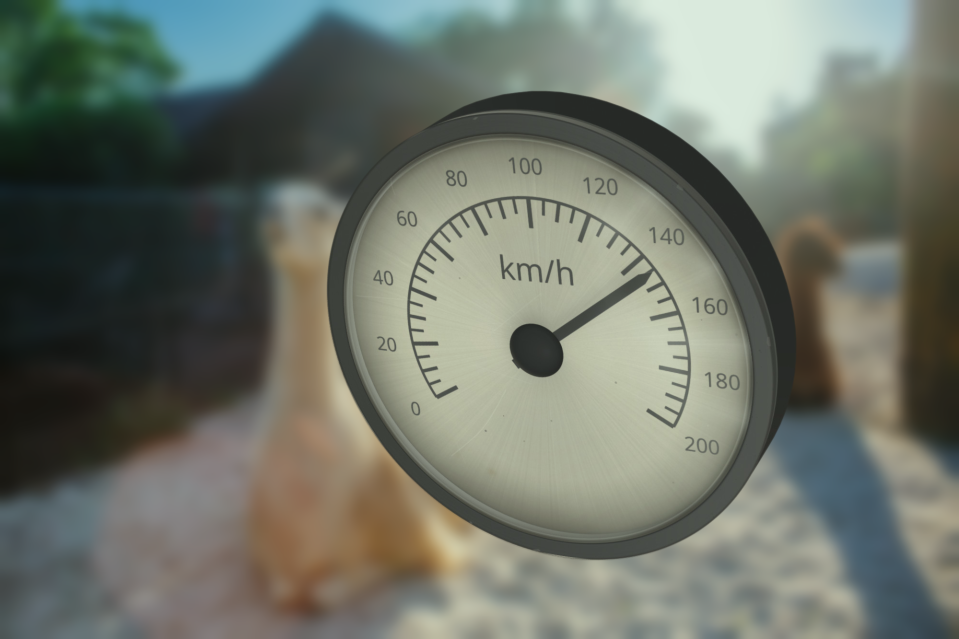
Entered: 145 km/h
